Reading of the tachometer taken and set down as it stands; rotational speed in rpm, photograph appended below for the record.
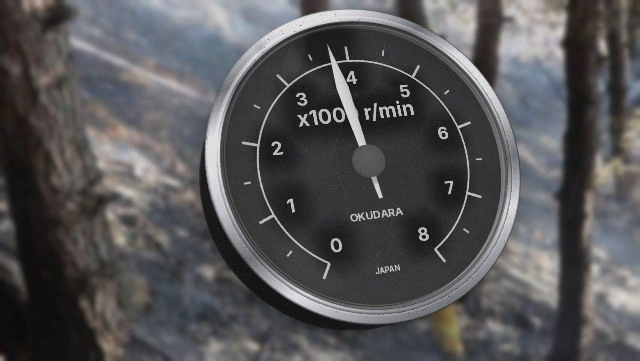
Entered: 3750 rpm
